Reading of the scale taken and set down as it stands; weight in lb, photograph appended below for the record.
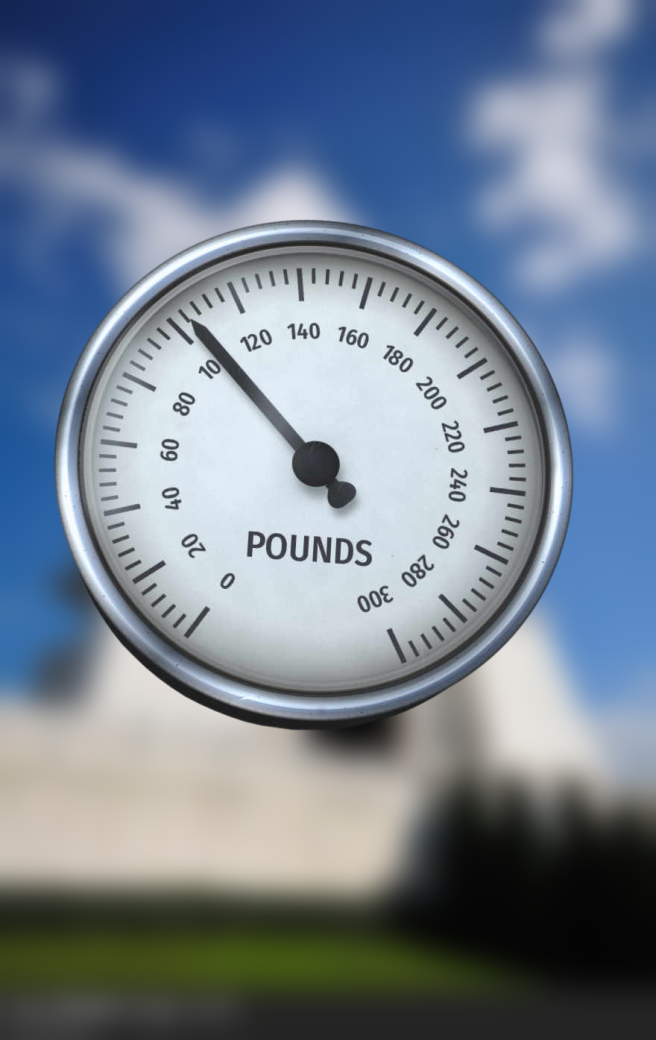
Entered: 104 lb
